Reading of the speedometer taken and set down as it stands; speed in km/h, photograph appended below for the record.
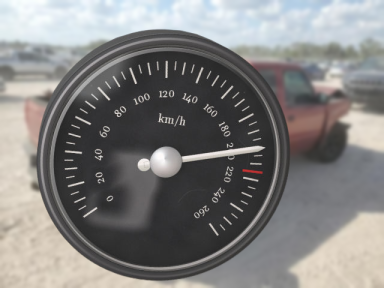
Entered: 200 km/h
